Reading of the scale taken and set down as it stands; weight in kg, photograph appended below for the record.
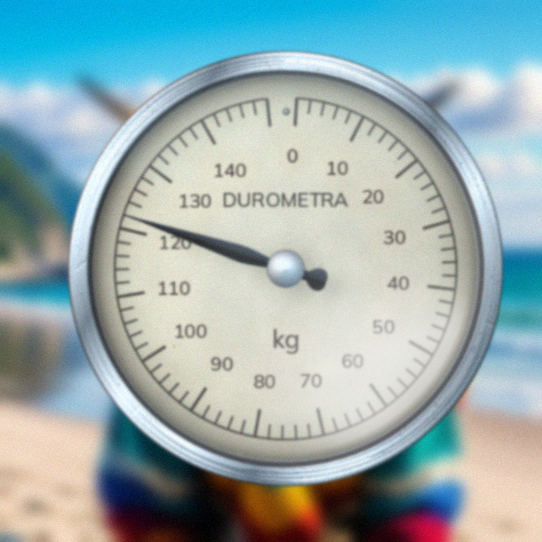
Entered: 122 kg
